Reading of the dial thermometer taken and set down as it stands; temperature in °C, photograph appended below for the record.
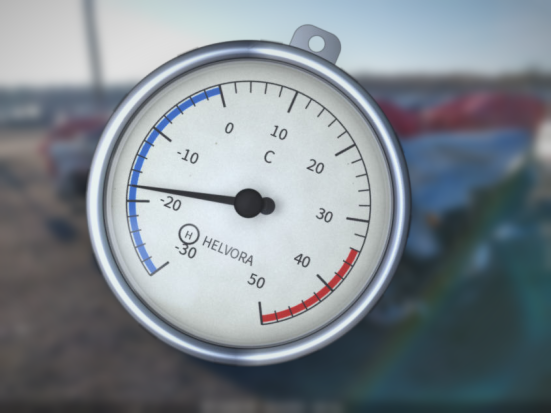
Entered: -18 °C
